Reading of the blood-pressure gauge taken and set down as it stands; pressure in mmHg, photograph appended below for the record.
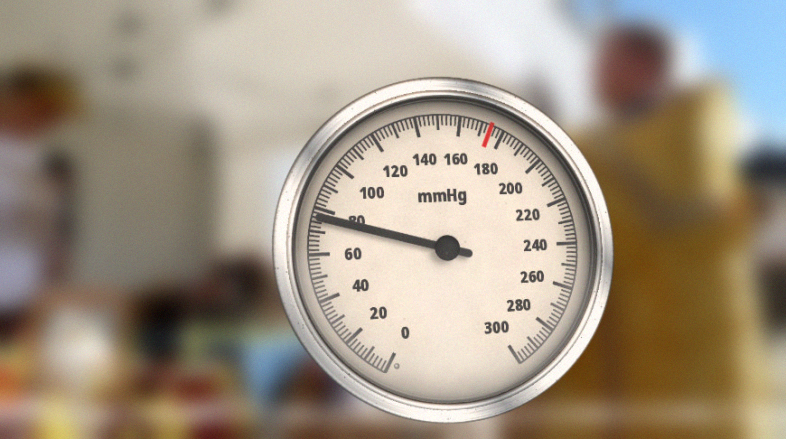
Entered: 76 mmHg
